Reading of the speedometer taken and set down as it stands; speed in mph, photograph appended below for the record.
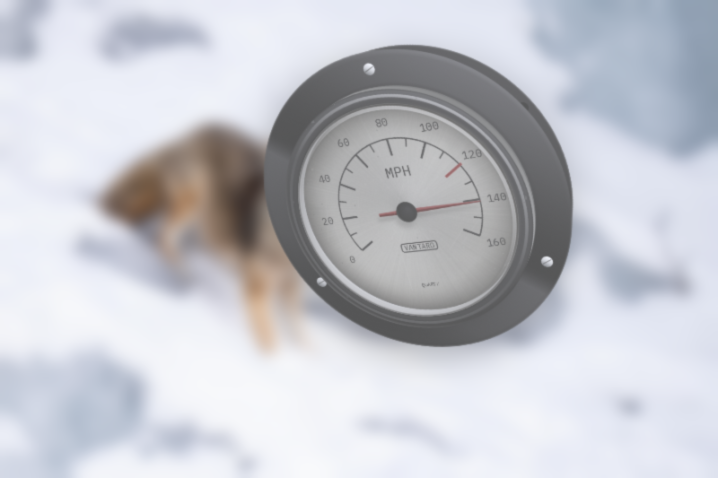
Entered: 140 mph
